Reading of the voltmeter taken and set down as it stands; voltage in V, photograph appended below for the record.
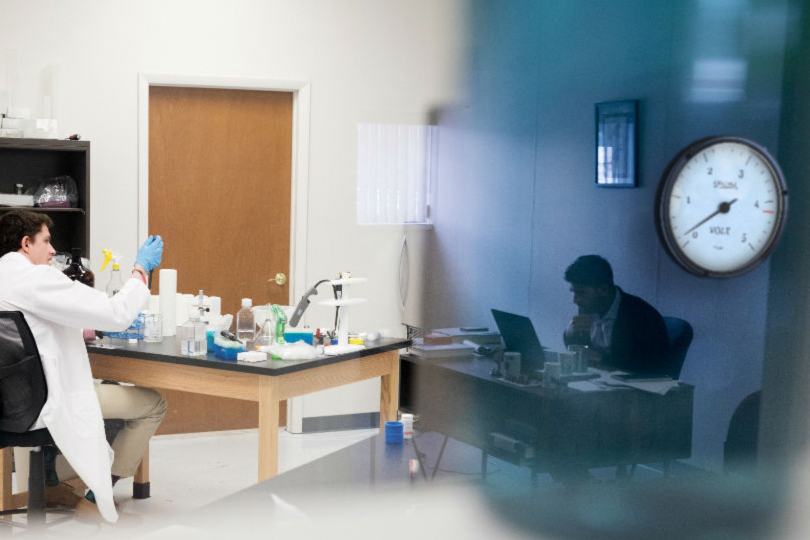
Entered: 0.2 V
